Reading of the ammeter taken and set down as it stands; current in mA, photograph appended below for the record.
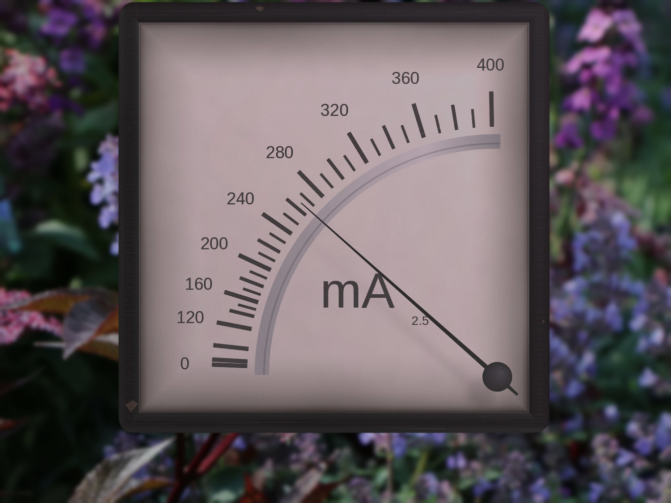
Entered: 265 mA
